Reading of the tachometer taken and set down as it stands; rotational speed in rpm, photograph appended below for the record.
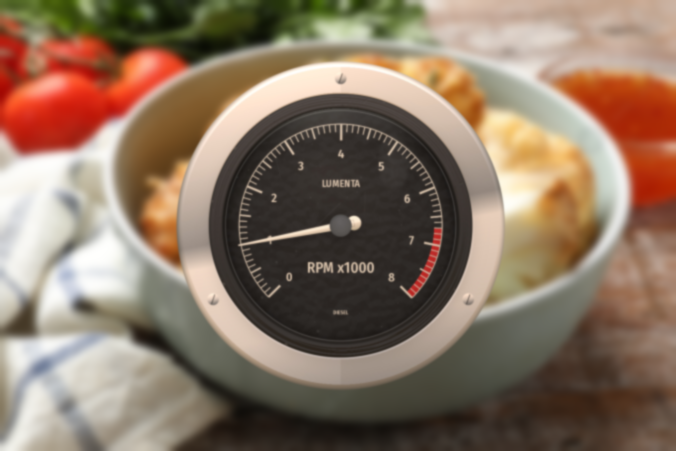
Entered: 1000 rpm
